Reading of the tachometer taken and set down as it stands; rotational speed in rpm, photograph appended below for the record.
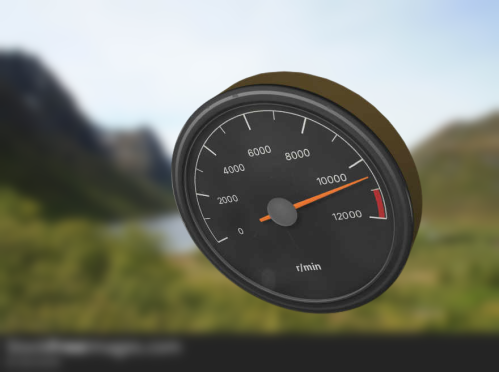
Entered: 10500 rpm
